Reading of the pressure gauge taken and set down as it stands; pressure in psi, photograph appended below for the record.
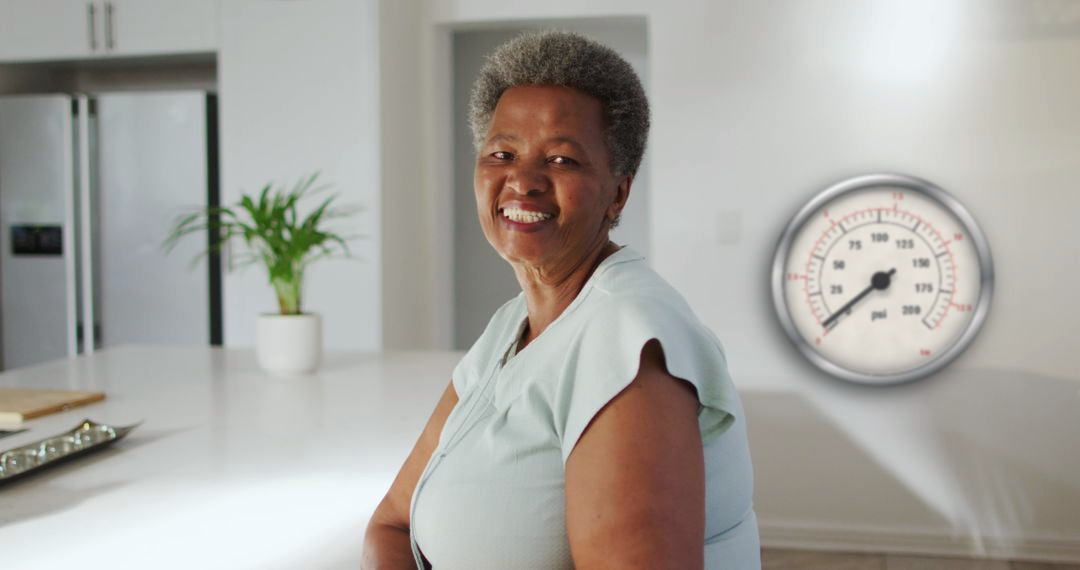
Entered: 5 psi
